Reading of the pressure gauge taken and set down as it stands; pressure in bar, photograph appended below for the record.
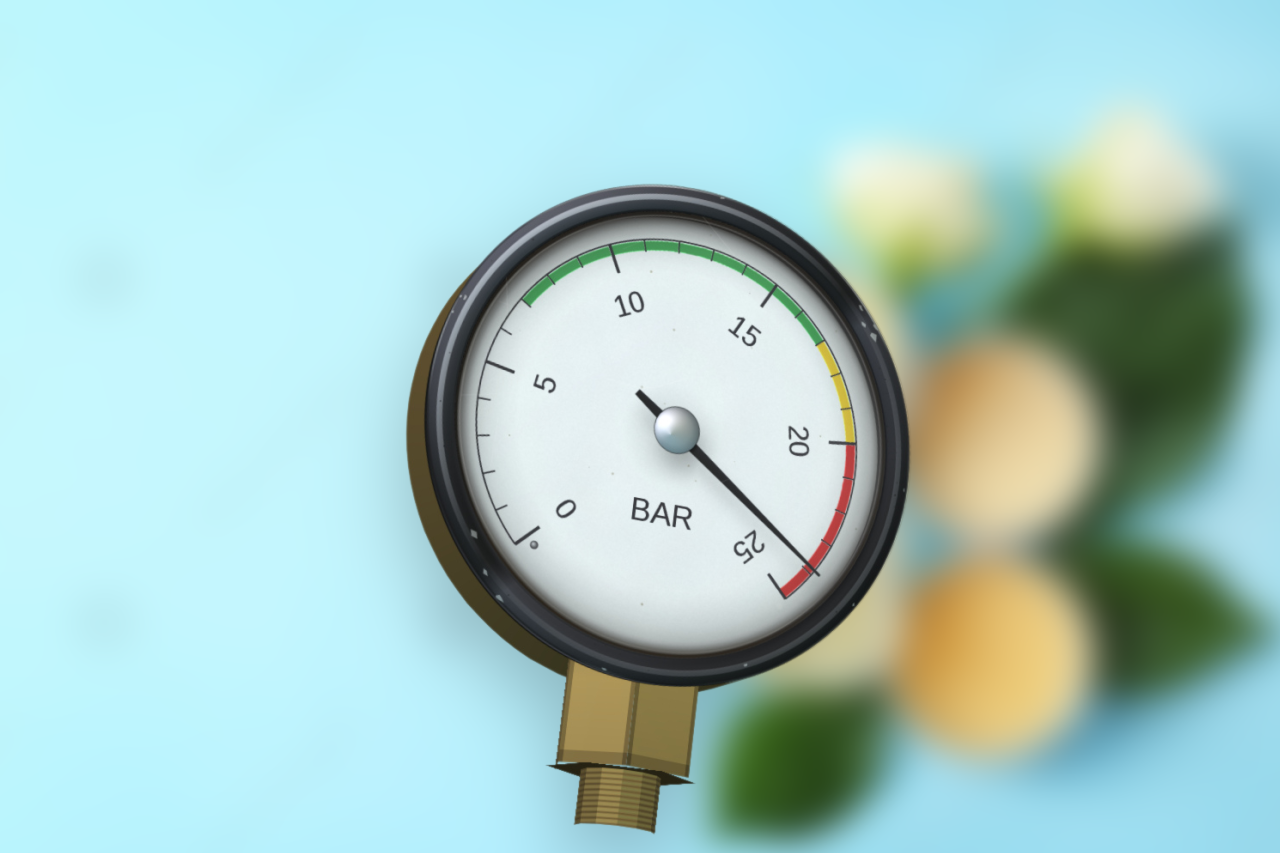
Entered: 24 bar
